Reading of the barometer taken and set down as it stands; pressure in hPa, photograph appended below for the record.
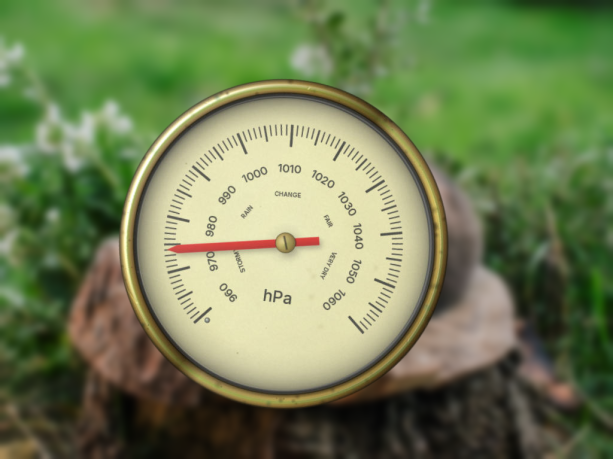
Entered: 974 hPa
